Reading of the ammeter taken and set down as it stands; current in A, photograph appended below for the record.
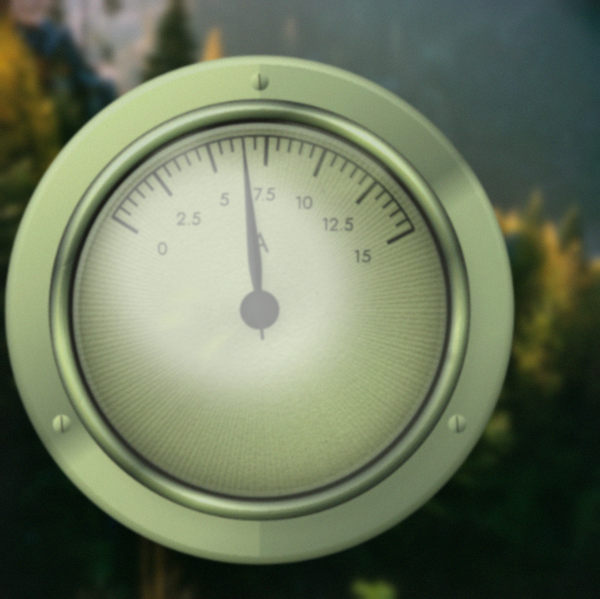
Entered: 6.5 A
